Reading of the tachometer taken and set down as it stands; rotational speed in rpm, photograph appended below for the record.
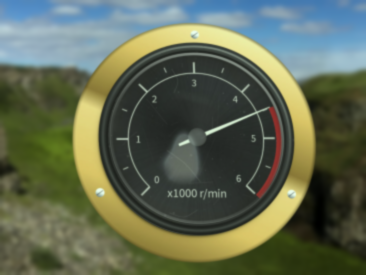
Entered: 4500 rpm
